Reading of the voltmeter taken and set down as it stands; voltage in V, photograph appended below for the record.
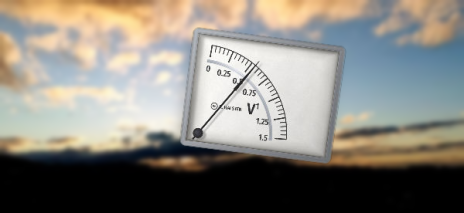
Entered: 0.55 V
